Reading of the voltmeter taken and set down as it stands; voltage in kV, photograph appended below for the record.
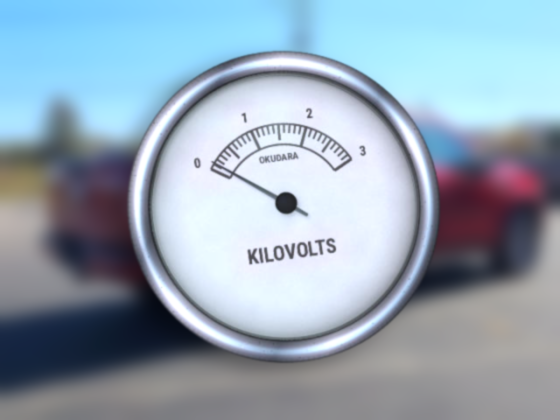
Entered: 0.1 kV
